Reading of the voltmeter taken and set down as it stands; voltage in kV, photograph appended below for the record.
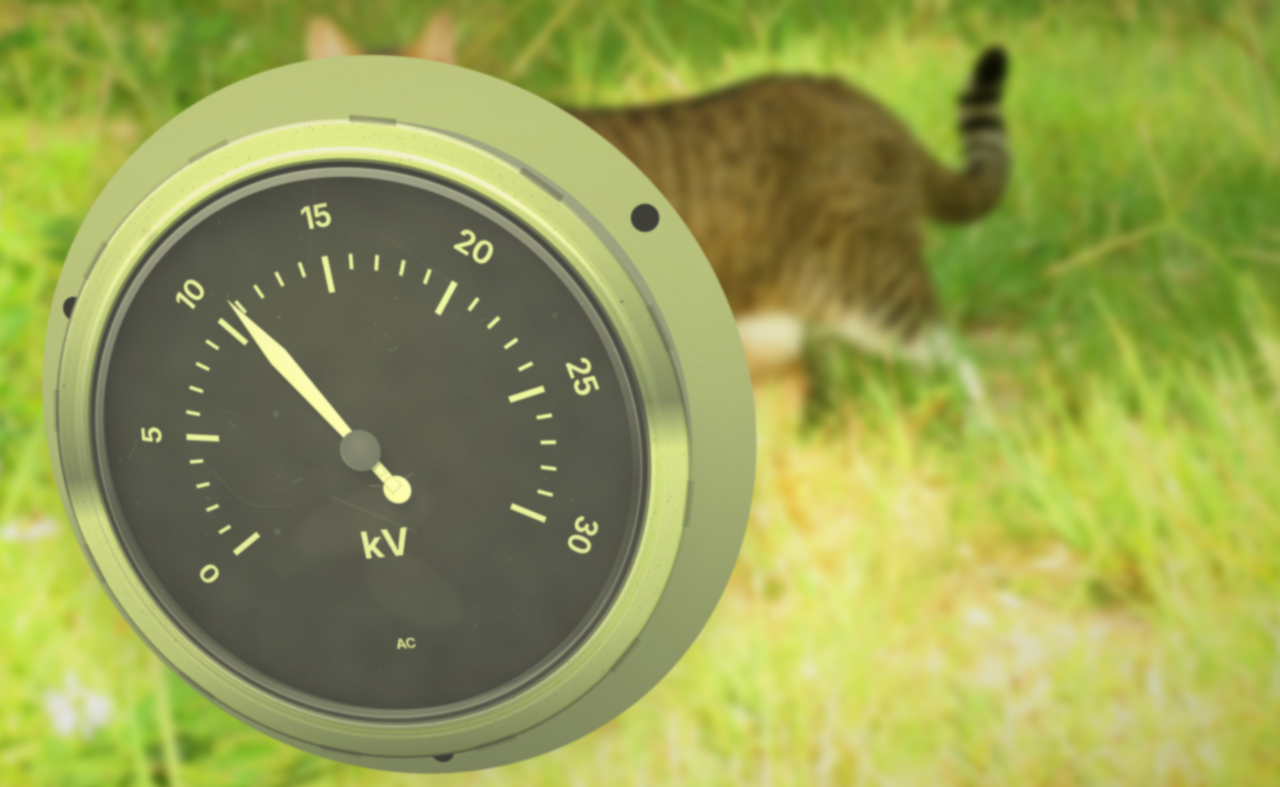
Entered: 11 kV
